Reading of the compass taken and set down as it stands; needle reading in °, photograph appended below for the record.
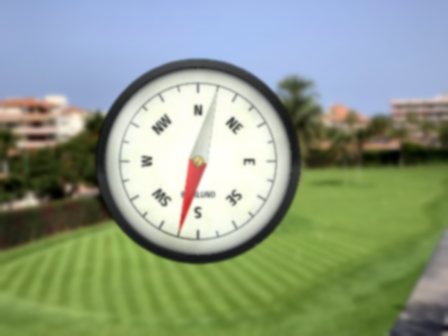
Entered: 195 °
